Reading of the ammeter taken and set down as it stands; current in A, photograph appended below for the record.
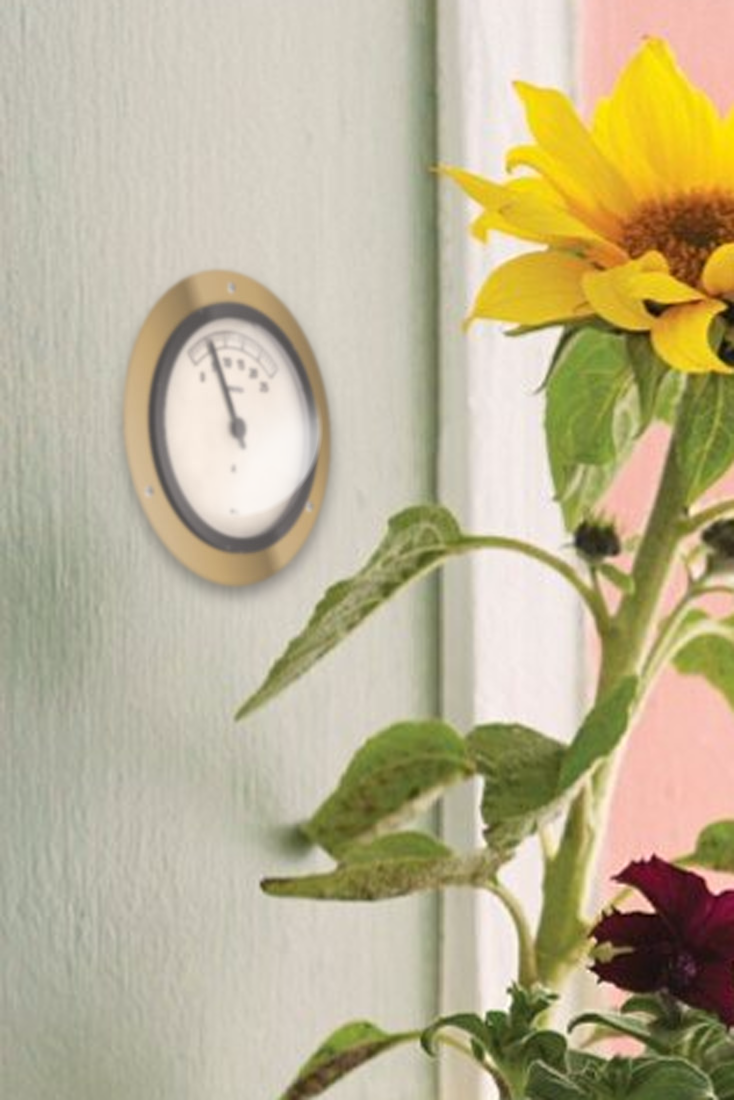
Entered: 5 A
